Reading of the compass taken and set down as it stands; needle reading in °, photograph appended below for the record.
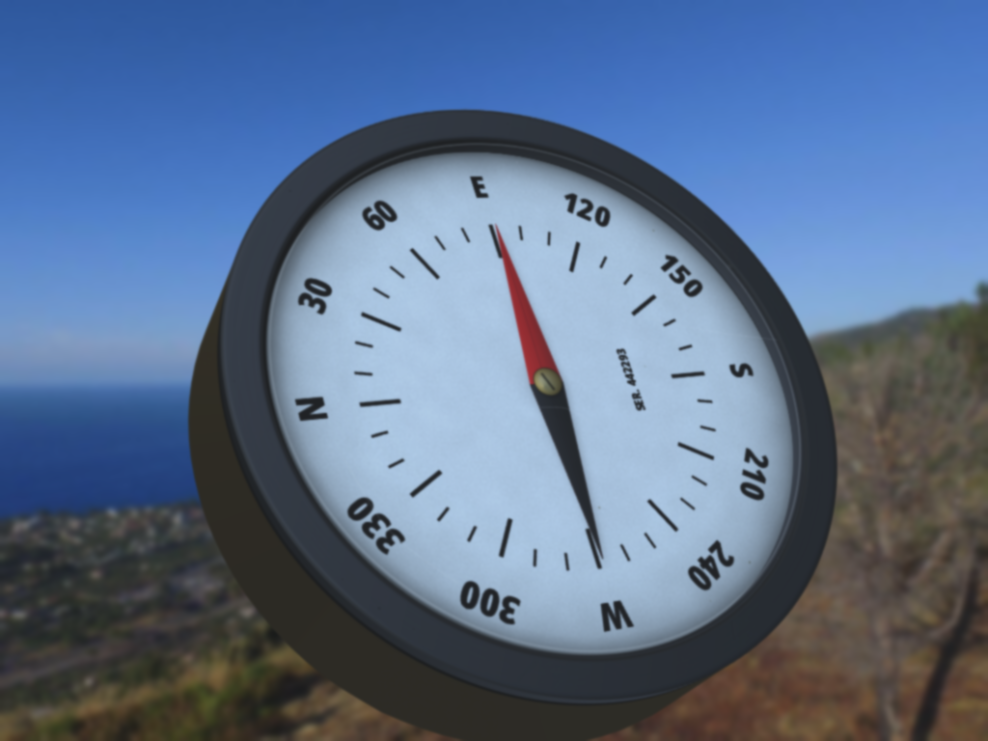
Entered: 90 °
